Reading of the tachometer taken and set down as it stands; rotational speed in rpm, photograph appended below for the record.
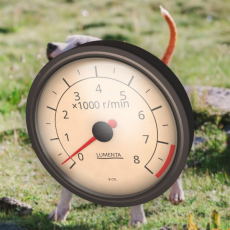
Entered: 250 rpm
